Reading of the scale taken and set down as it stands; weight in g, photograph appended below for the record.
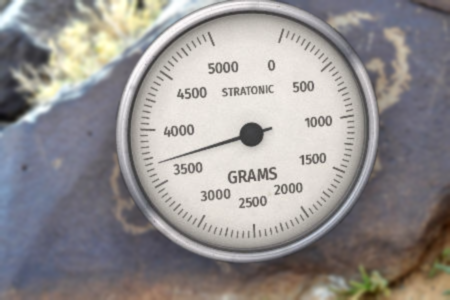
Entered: 3700 g
